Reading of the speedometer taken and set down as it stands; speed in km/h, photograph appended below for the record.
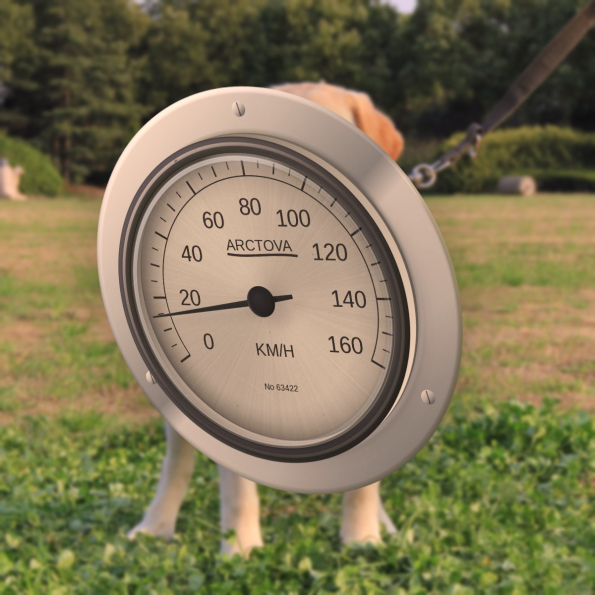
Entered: 15 km/h
